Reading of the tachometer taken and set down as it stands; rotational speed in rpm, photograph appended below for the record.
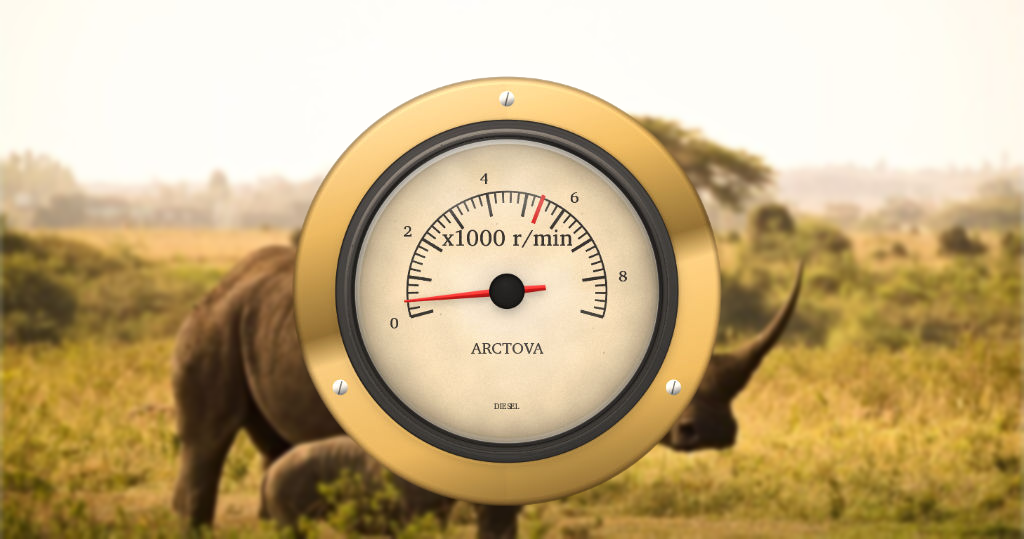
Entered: 400 rpm
